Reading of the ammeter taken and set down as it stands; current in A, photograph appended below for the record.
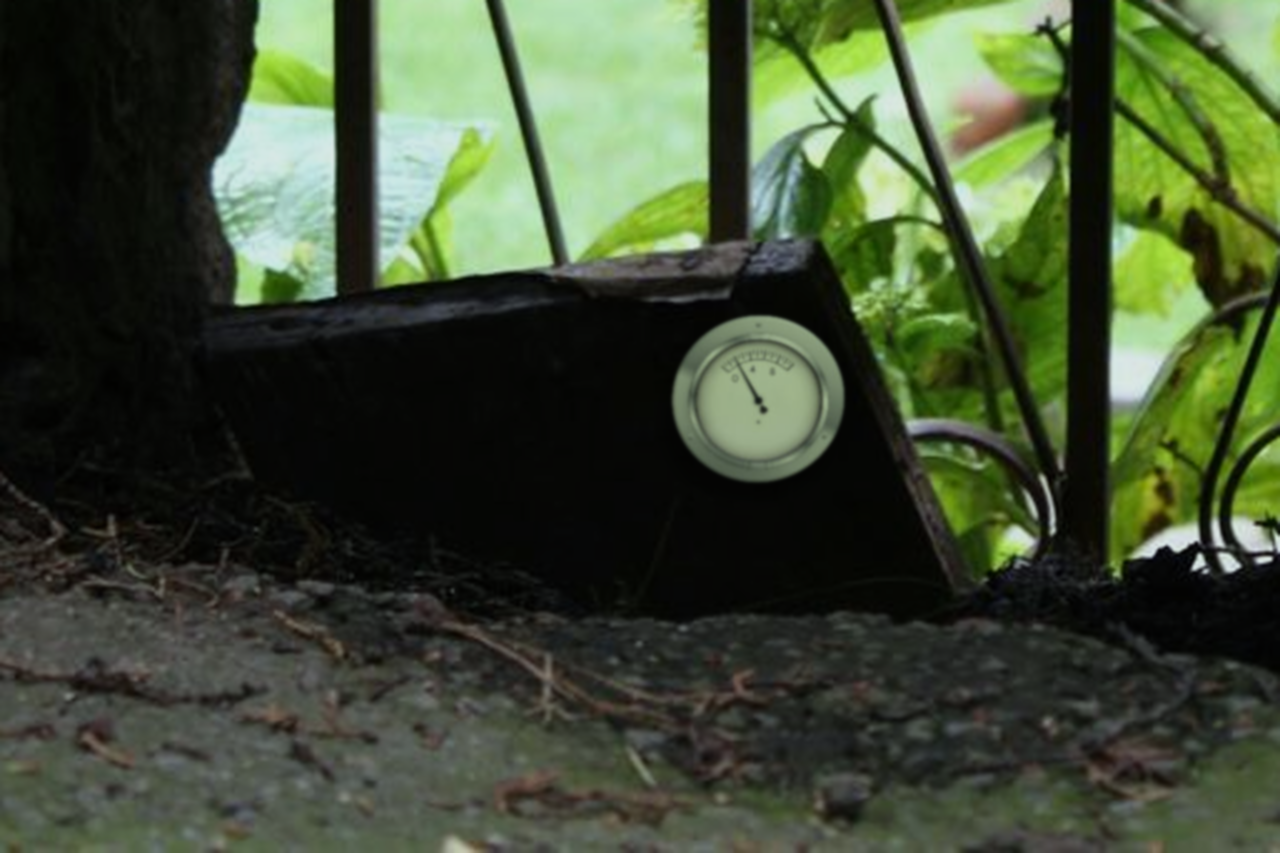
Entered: 2 A
